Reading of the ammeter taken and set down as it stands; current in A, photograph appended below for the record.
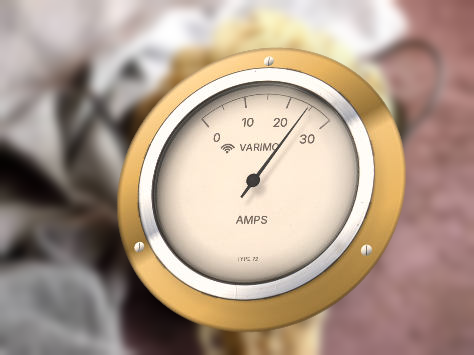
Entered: 25 A
